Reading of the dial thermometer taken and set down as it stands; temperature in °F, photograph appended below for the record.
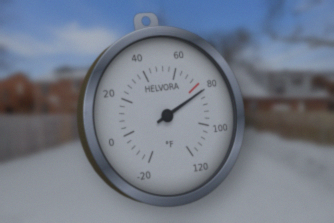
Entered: 80 °F
